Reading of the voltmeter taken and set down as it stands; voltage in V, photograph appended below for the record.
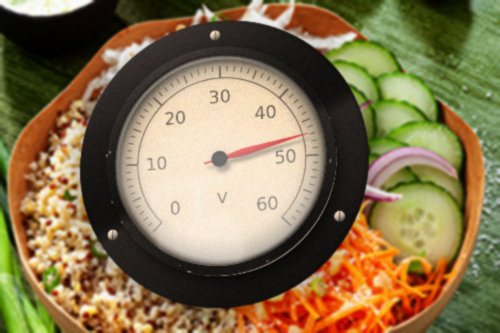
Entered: 47 V
